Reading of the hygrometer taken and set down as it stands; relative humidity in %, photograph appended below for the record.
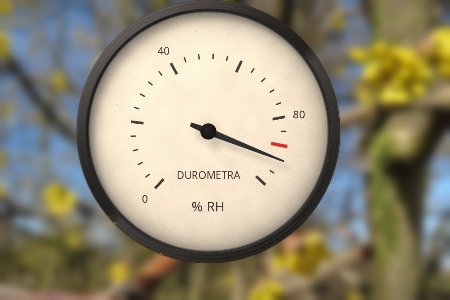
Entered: 92 %
